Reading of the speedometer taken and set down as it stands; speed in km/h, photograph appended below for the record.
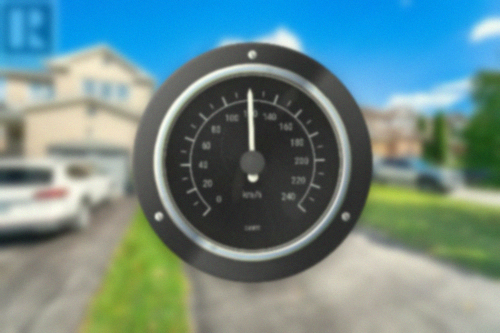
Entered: 120 km/h
